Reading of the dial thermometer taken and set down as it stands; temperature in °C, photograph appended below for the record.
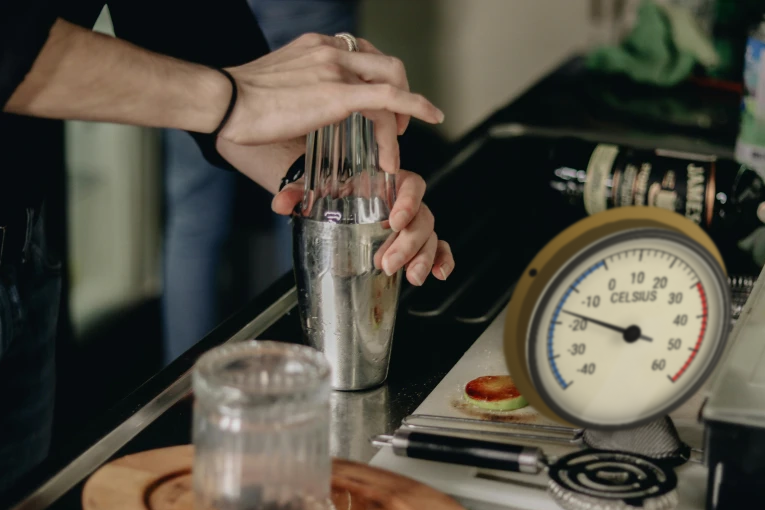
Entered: -16 °C
